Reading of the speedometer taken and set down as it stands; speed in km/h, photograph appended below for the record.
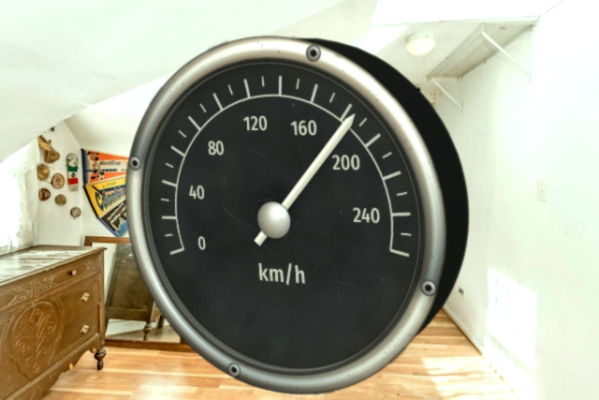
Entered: 185 km/h
